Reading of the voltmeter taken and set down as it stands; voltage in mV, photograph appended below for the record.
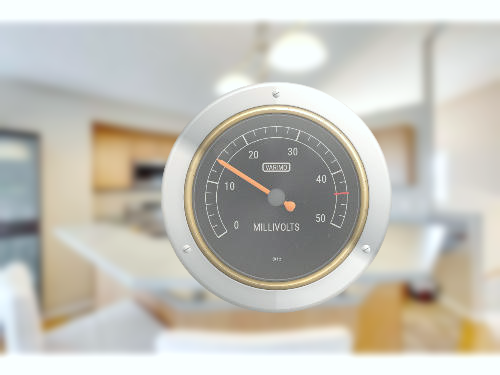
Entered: 14 mV
